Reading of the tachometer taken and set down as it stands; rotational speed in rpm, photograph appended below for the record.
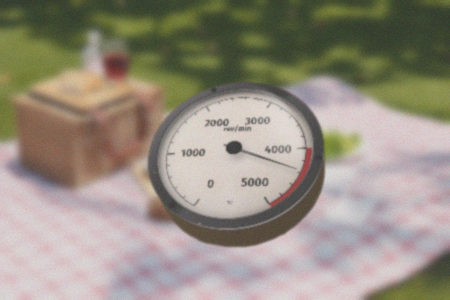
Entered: 4400 rpm
